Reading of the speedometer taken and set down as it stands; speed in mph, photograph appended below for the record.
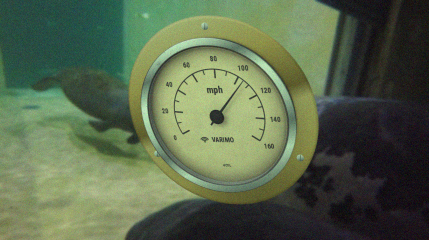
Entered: 105 mph
